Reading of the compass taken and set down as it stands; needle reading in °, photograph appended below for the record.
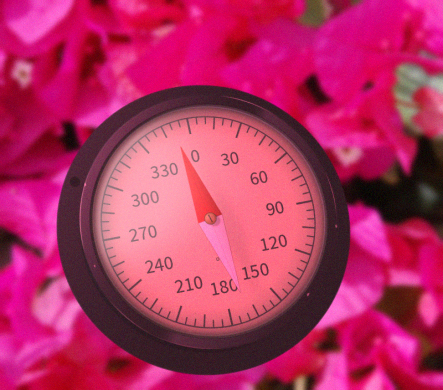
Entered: 350 °
